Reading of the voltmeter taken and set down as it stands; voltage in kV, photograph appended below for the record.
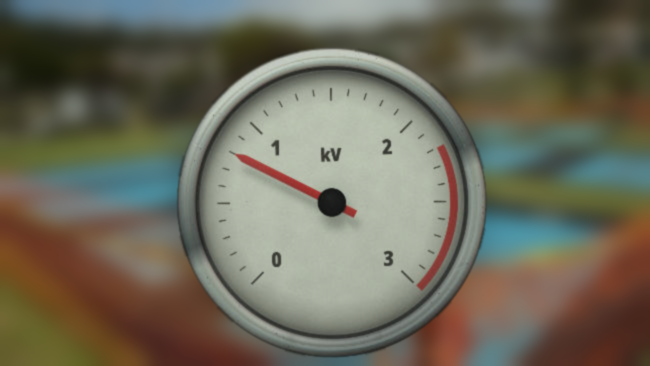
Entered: 0.8 kV
